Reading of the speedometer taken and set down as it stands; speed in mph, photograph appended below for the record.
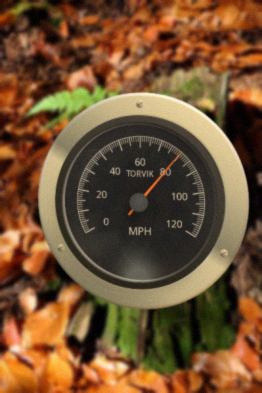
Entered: 80 mph
